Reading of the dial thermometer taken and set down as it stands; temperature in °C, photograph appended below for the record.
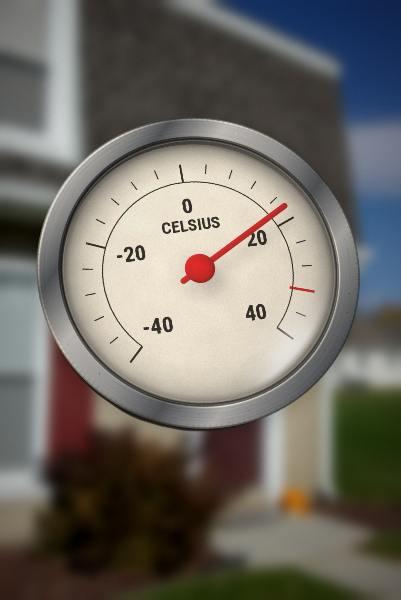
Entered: 18 °C
